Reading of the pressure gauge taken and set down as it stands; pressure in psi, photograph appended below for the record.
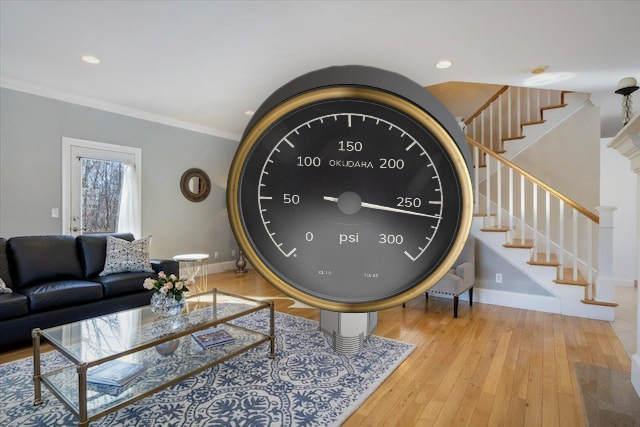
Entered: 260 psi
